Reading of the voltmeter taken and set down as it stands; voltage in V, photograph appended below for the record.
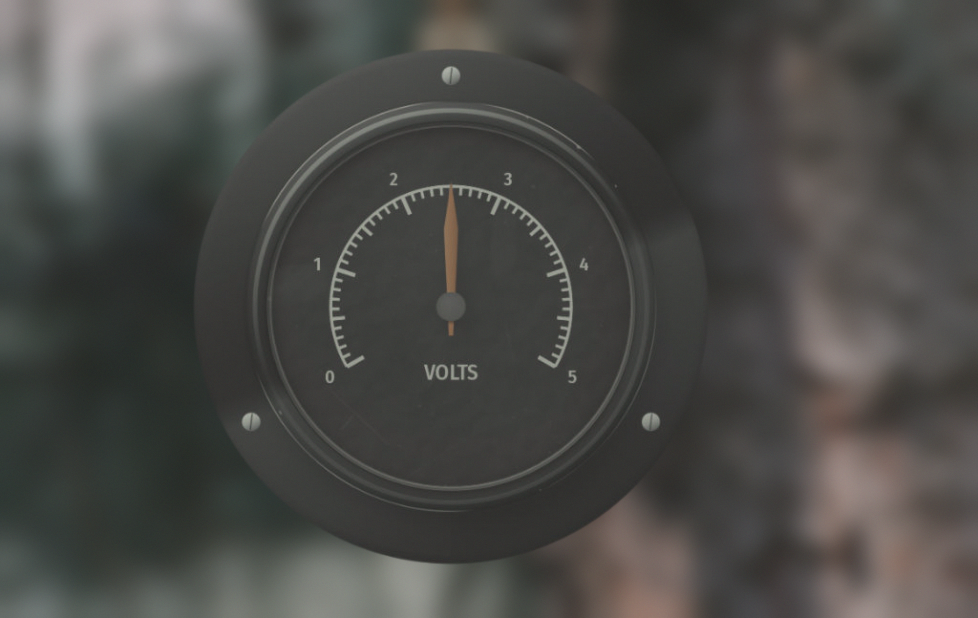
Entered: 2.5 V
